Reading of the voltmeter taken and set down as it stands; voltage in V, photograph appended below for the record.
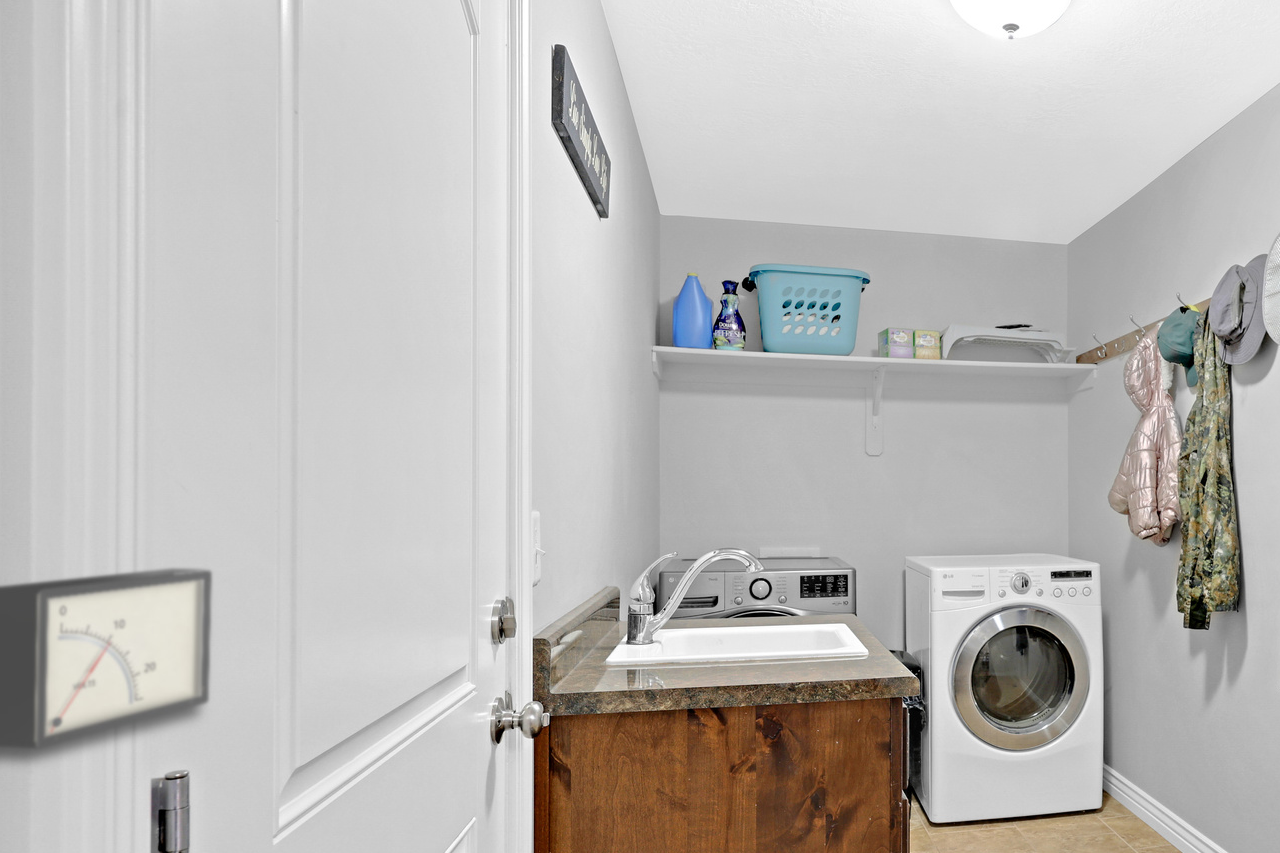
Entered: 10 V
